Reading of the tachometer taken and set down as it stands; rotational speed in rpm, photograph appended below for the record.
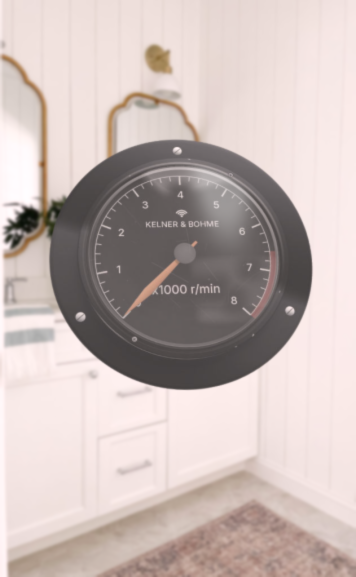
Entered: 0 rpm
